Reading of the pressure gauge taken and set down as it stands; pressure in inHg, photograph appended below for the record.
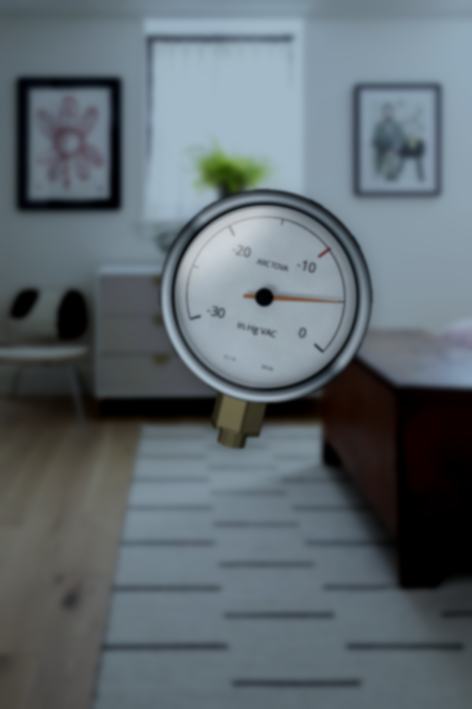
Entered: -5 inHg
